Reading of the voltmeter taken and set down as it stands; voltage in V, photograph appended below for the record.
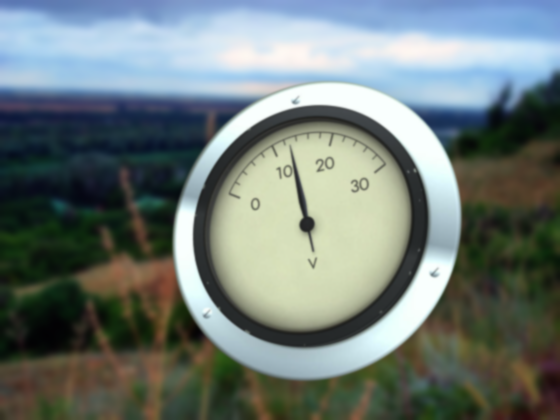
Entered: 13 V
